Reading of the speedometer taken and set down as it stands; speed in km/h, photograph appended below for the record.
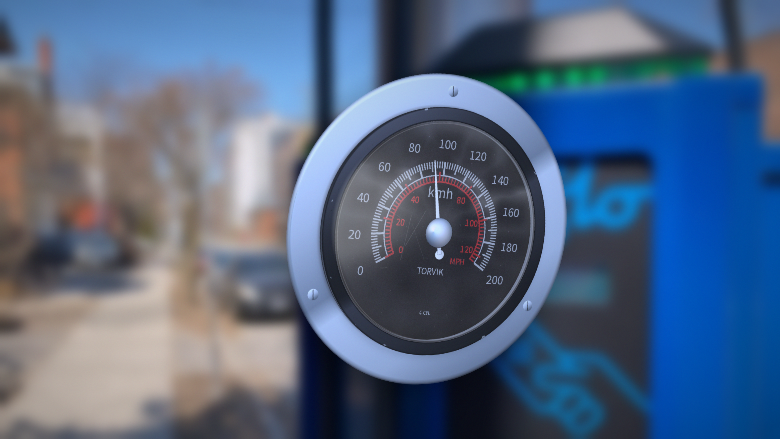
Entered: 90 km/h
